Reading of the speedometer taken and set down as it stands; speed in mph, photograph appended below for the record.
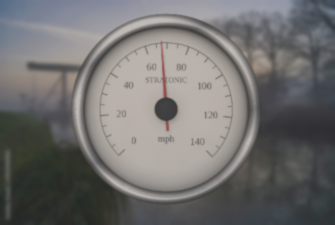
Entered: 67.5 mph
